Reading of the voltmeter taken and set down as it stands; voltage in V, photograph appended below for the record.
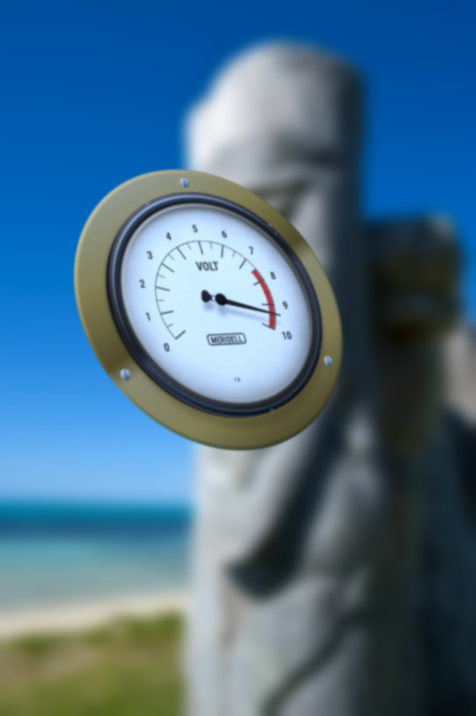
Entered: 9.5 V
